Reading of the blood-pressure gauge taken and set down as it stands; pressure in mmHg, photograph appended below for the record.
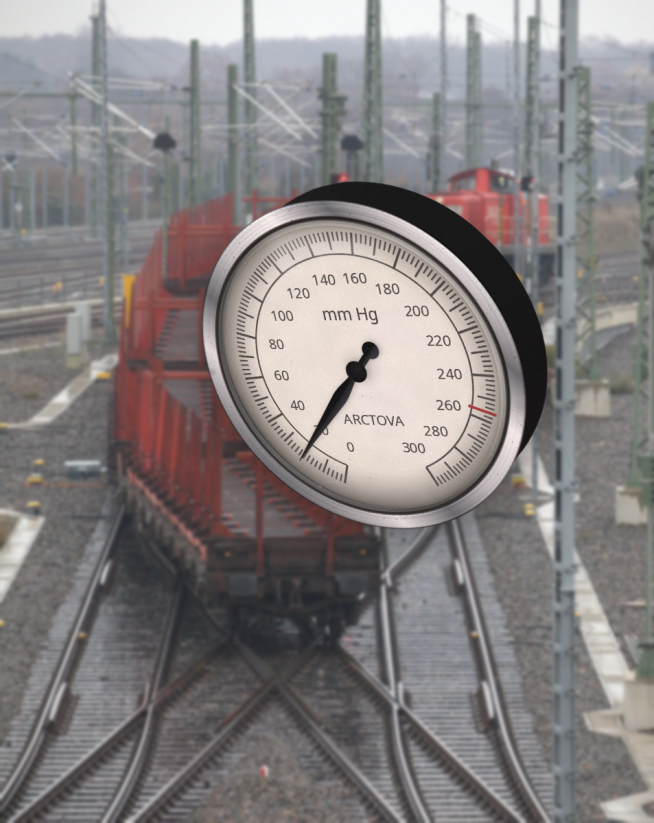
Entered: 20 mmHg
